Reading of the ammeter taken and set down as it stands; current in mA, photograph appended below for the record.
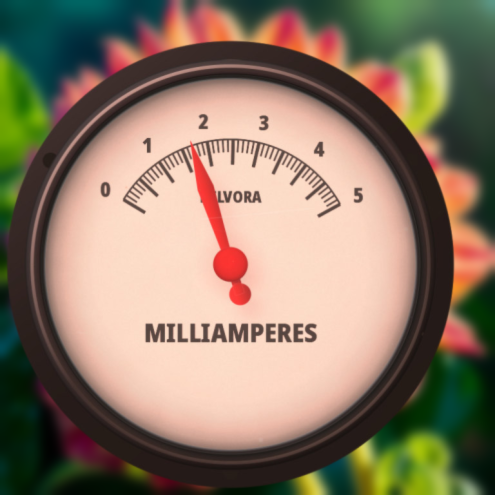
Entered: 1.7 mA
